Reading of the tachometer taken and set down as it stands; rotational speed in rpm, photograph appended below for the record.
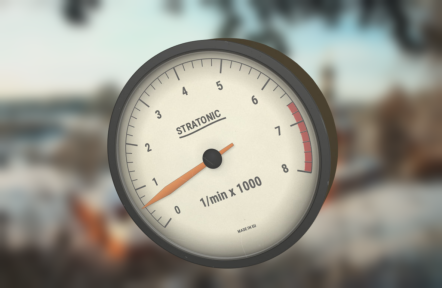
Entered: 600 rpm
